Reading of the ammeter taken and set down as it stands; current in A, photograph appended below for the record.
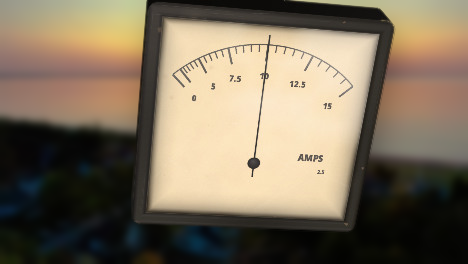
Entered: 10 A
